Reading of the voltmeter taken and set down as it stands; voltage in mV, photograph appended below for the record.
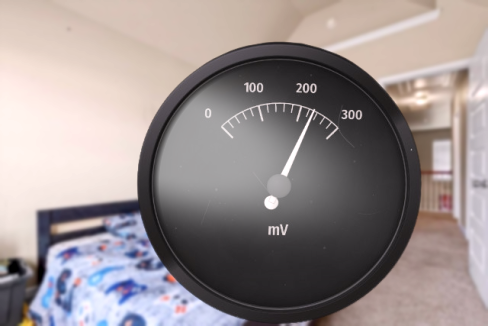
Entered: 230 mV
